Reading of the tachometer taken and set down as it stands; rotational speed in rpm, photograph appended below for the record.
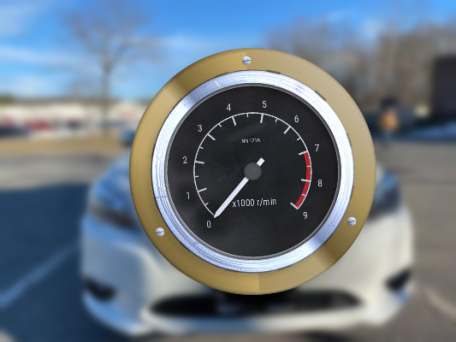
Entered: 0 rpm
